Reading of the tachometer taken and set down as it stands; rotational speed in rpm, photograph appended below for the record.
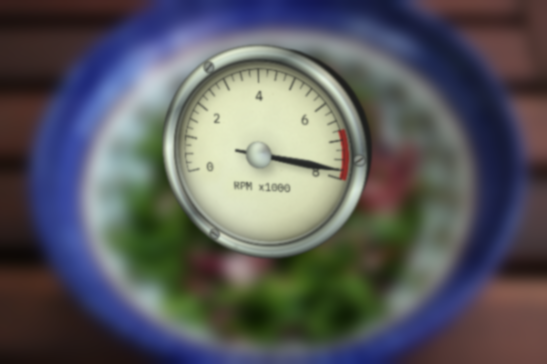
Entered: 7750 rpm
